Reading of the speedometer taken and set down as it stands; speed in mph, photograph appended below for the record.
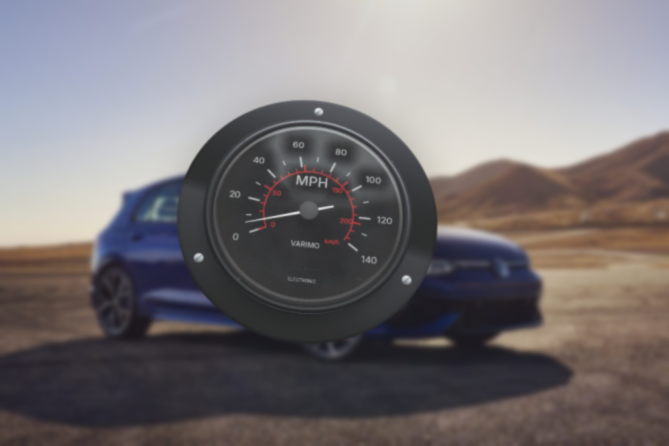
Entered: 5 mph
